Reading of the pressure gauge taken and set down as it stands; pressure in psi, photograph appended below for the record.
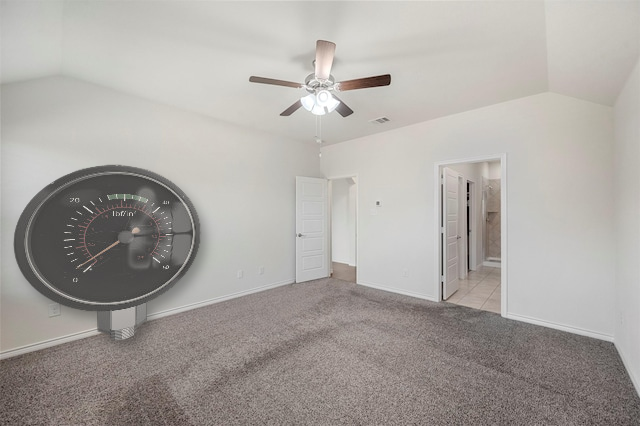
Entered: 2 psi
